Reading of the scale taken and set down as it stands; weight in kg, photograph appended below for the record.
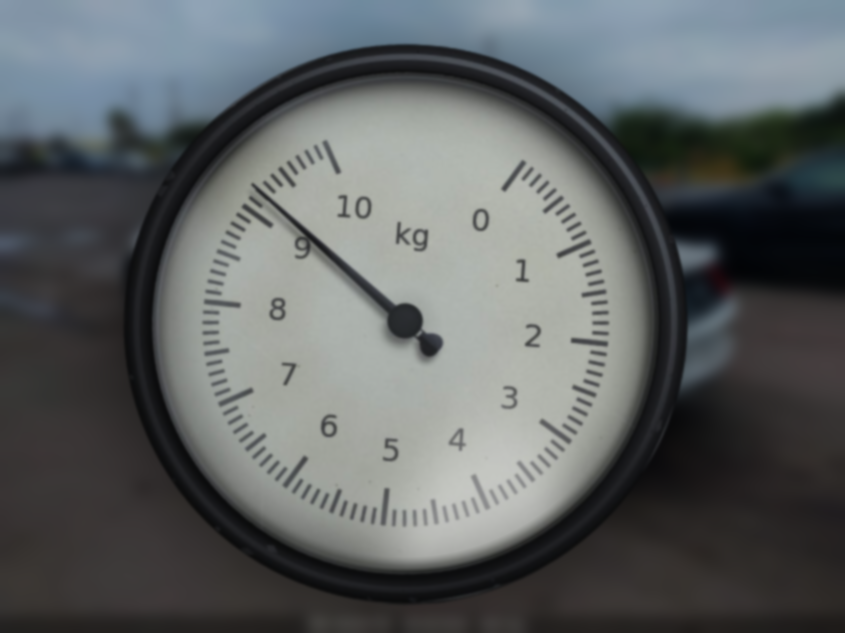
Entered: 9.2 kg
